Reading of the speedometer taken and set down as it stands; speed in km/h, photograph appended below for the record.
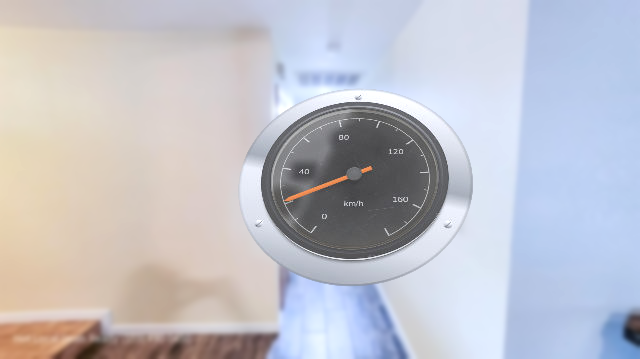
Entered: 20 km/h
